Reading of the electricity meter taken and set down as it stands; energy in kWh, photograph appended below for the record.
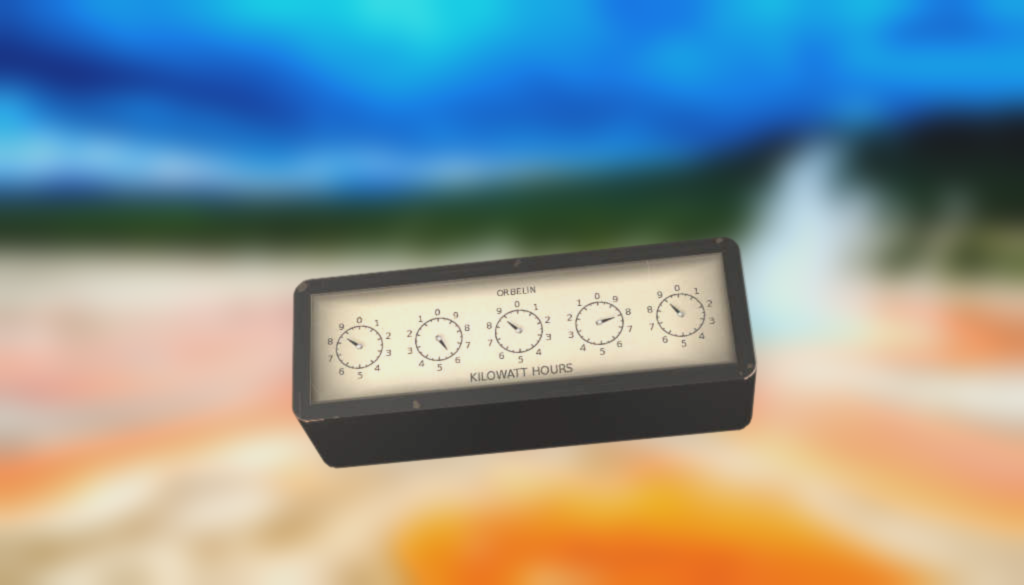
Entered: 85879 kWh
